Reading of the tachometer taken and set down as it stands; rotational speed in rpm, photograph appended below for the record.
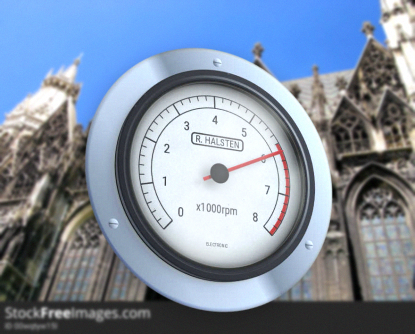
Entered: 6000 rpm
